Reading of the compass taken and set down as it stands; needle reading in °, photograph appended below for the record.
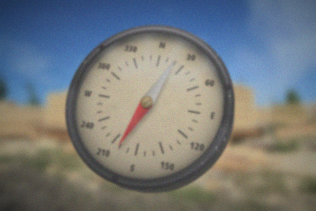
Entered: 200 °
